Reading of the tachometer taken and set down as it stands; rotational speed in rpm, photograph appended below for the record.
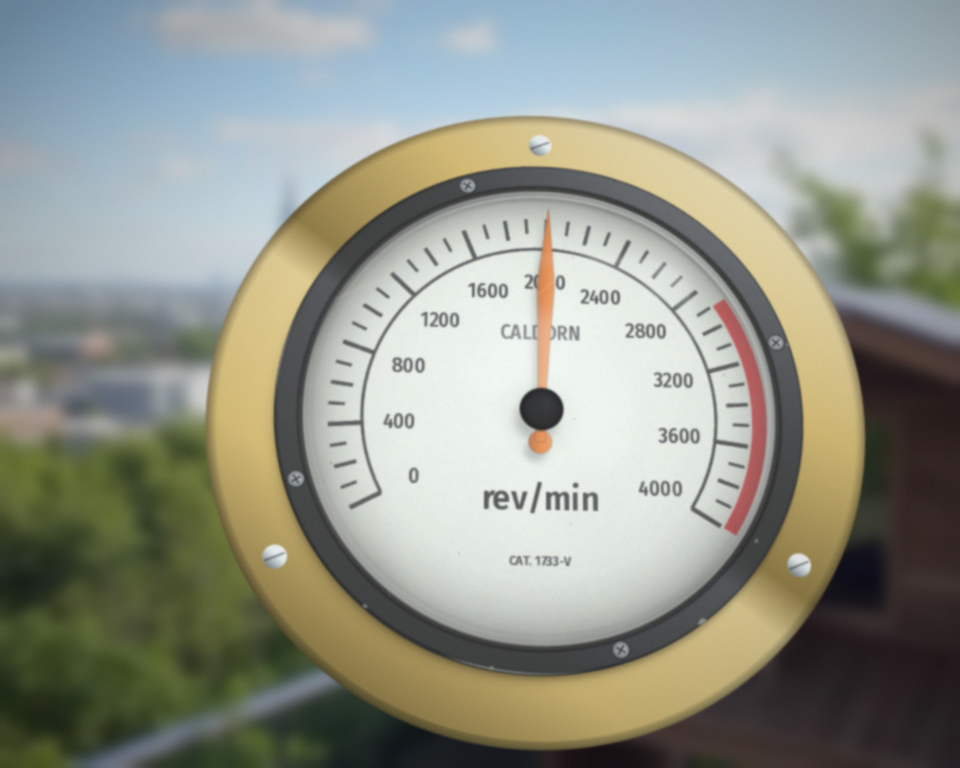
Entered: 2000 rpm
